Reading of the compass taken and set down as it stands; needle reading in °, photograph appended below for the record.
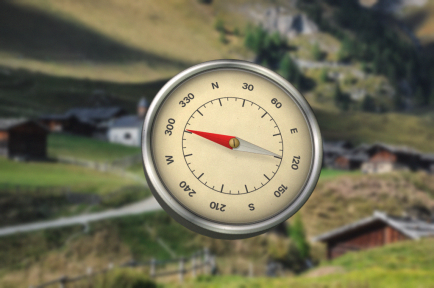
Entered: 300 °
